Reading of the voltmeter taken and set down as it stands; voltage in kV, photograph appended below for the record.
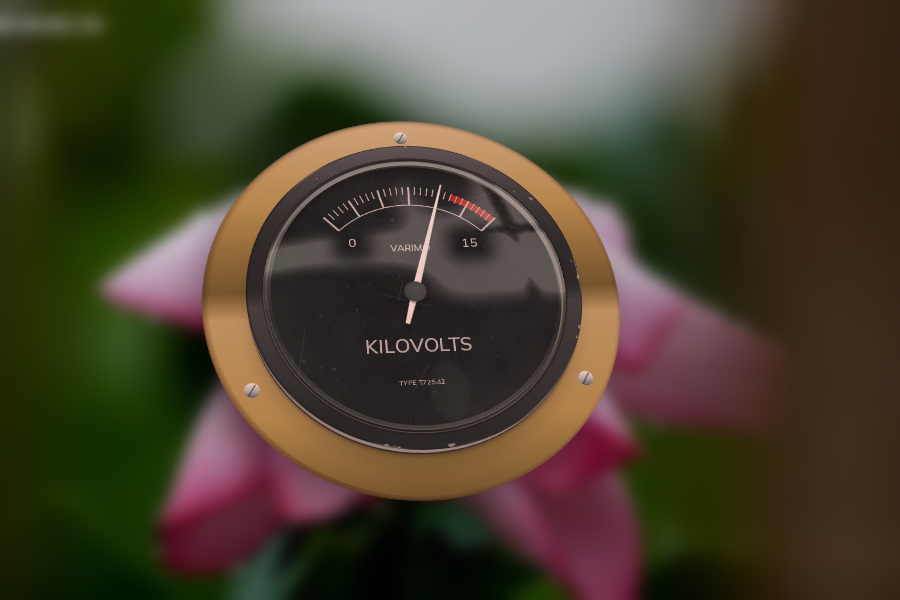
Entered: 10 kV
